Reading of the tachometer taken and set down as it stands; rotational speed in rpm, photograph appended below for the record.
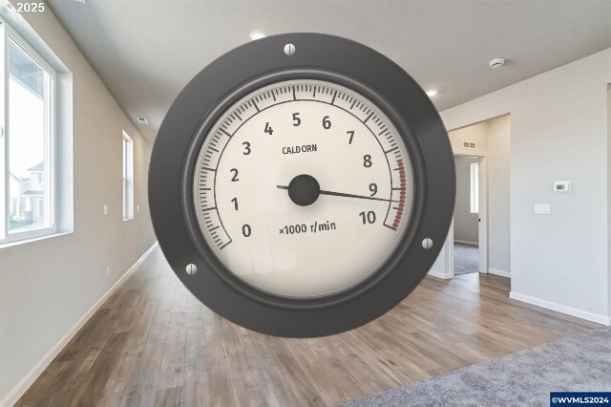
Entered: 9300 rpm
